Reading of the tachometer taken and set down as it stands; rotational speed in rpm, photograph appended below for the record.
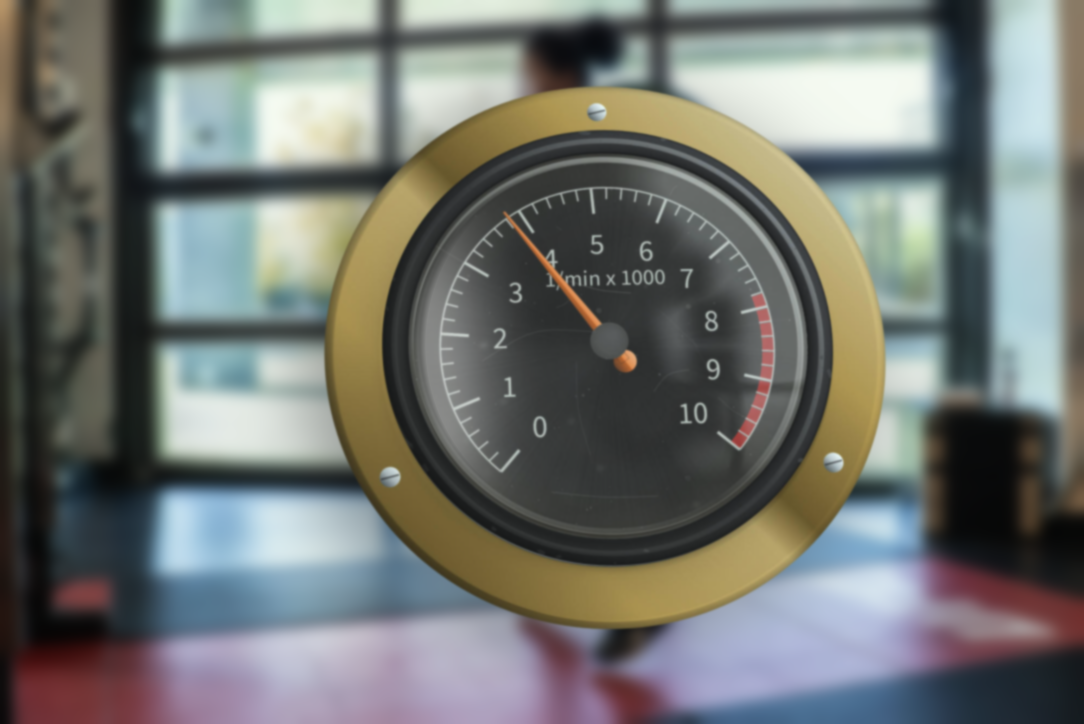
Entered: 3800 rpm
